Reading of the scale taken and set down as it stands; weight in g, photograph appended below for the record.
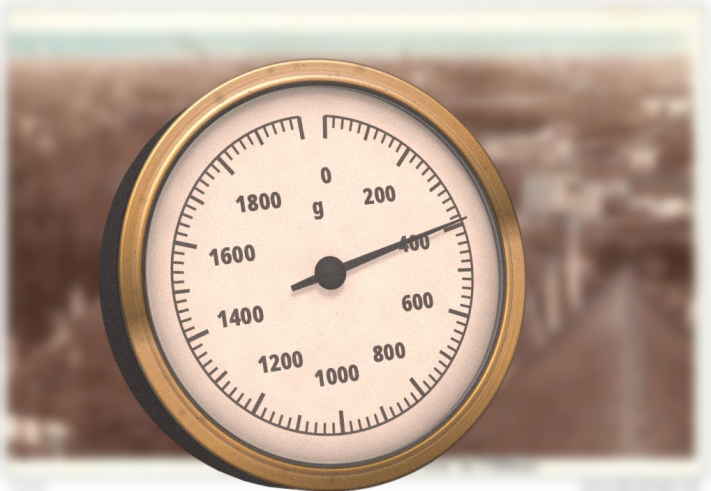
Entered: 390 g
